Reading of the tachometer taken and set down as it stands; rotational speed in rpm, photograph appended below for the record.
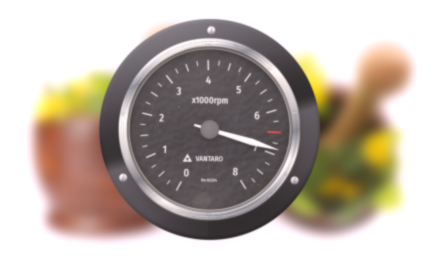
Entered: 6875 rpm
